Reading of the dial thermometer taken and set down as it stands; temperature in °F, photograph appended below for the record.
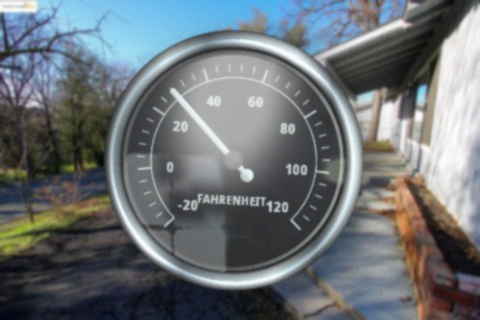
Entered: 28 °F
